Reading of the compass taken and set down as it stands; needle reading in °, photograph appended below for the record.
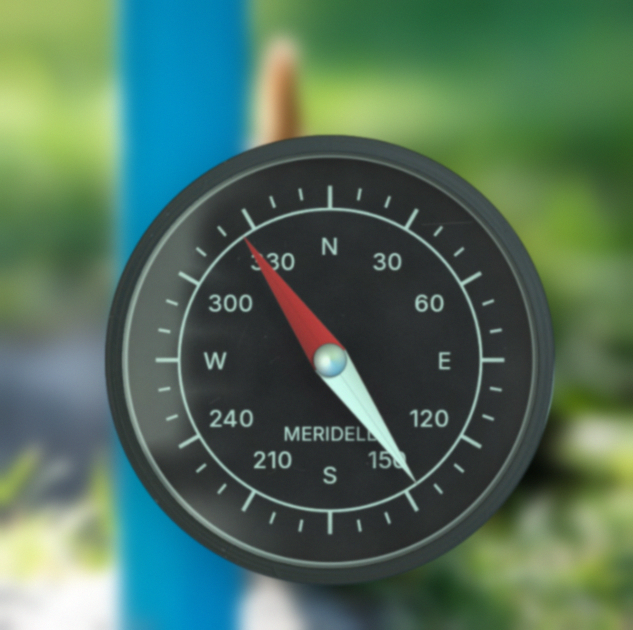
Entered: 325 °
